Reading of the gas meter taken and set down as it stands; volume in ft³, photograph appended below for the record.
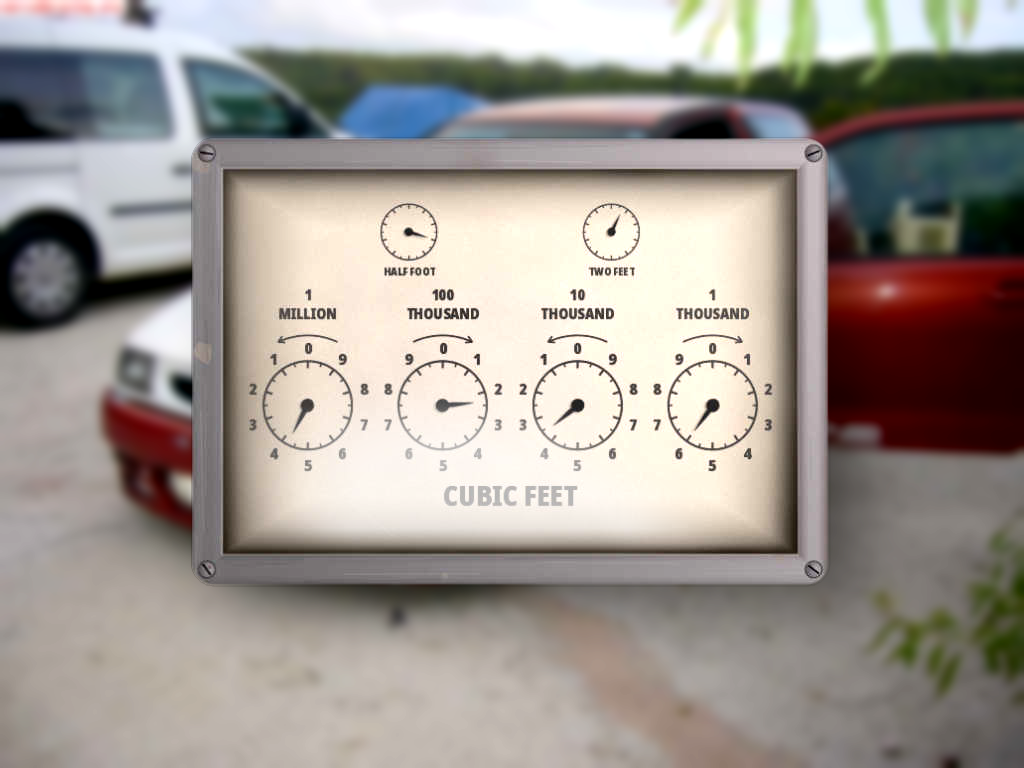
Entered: 423600 ft³
